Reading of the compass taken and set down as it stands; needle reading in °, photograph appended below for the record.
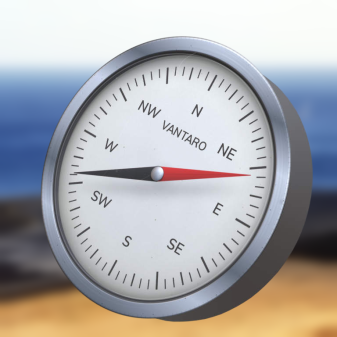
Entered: 65 °
